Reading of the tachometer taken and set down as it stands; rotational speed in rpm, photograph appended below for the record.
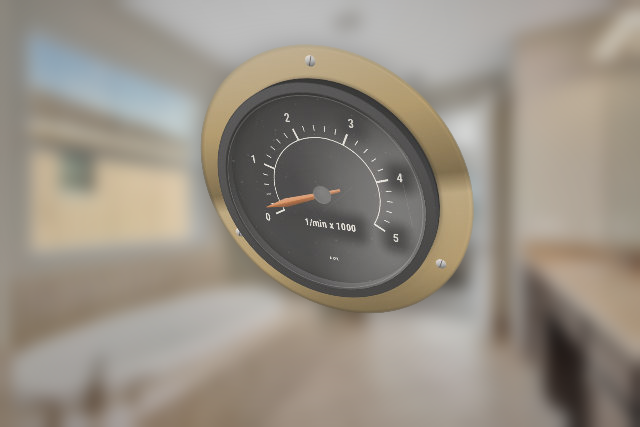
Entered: 200 rpm
